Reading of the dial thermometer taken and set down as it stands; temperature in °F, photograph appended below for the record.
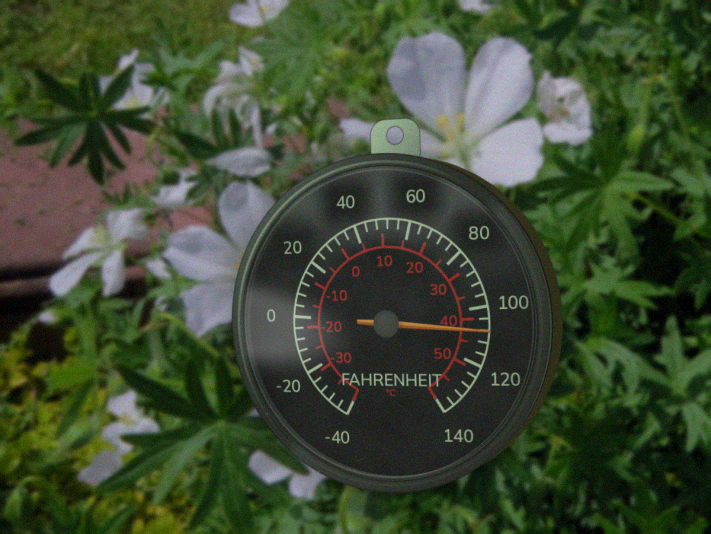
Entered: 108 °F
